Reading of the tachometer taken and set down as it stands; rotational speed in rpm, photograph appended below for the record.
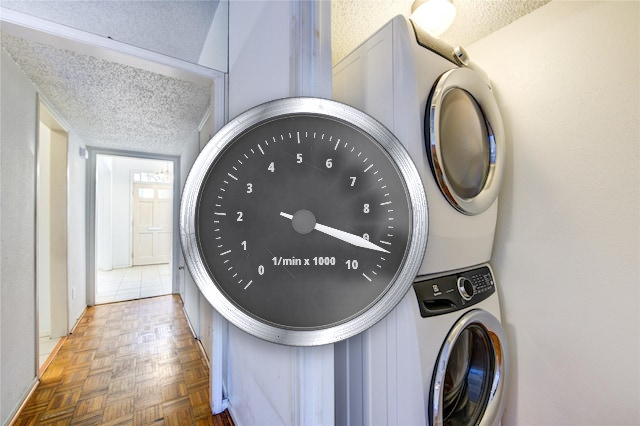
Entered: 9200 rpm
